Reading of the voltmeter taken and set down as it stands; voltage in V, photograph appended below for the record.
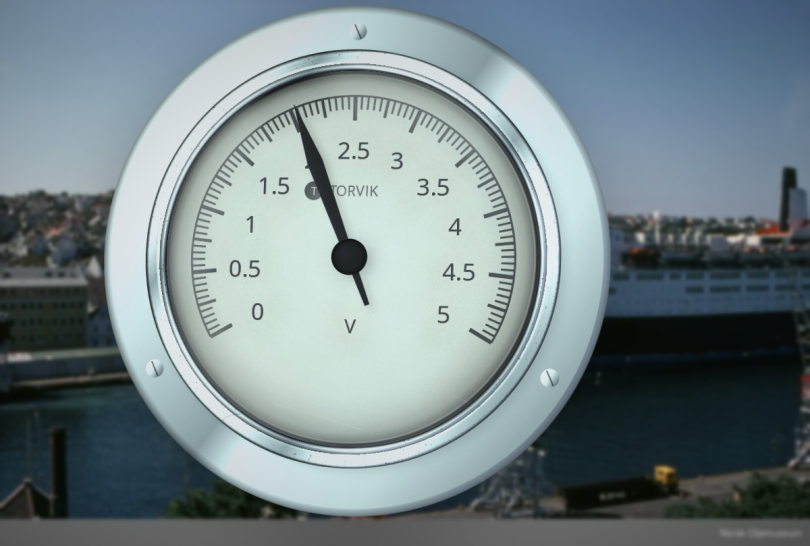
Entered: 2.05 V
